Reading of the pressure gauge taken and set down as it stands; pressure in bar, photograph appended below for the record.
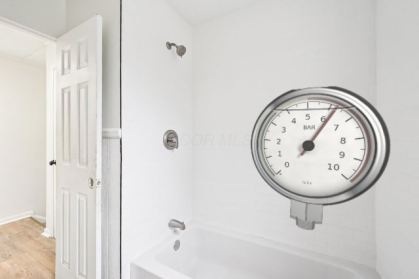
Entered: 6.25 bar
